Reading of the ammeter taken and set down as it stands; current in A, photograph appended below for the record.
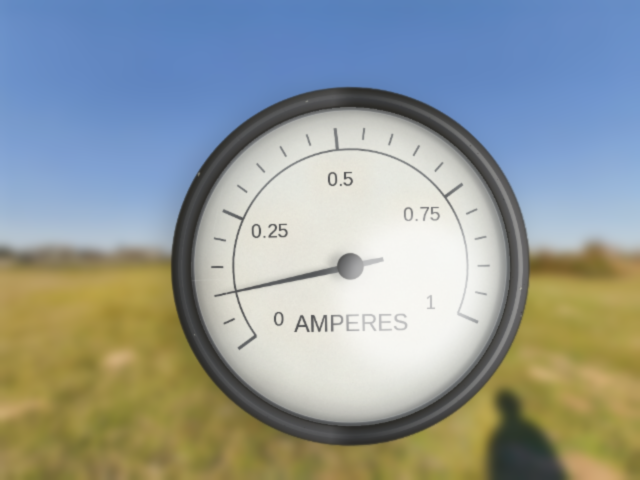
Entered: 0.1 A
